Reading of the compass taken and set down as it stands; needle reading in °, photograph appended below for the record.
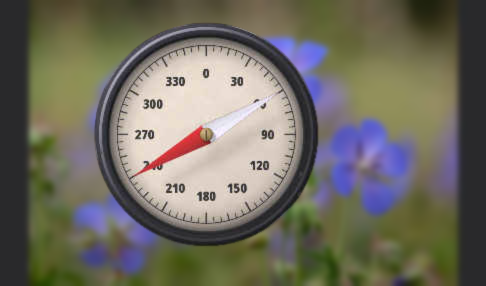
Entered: 240 °
